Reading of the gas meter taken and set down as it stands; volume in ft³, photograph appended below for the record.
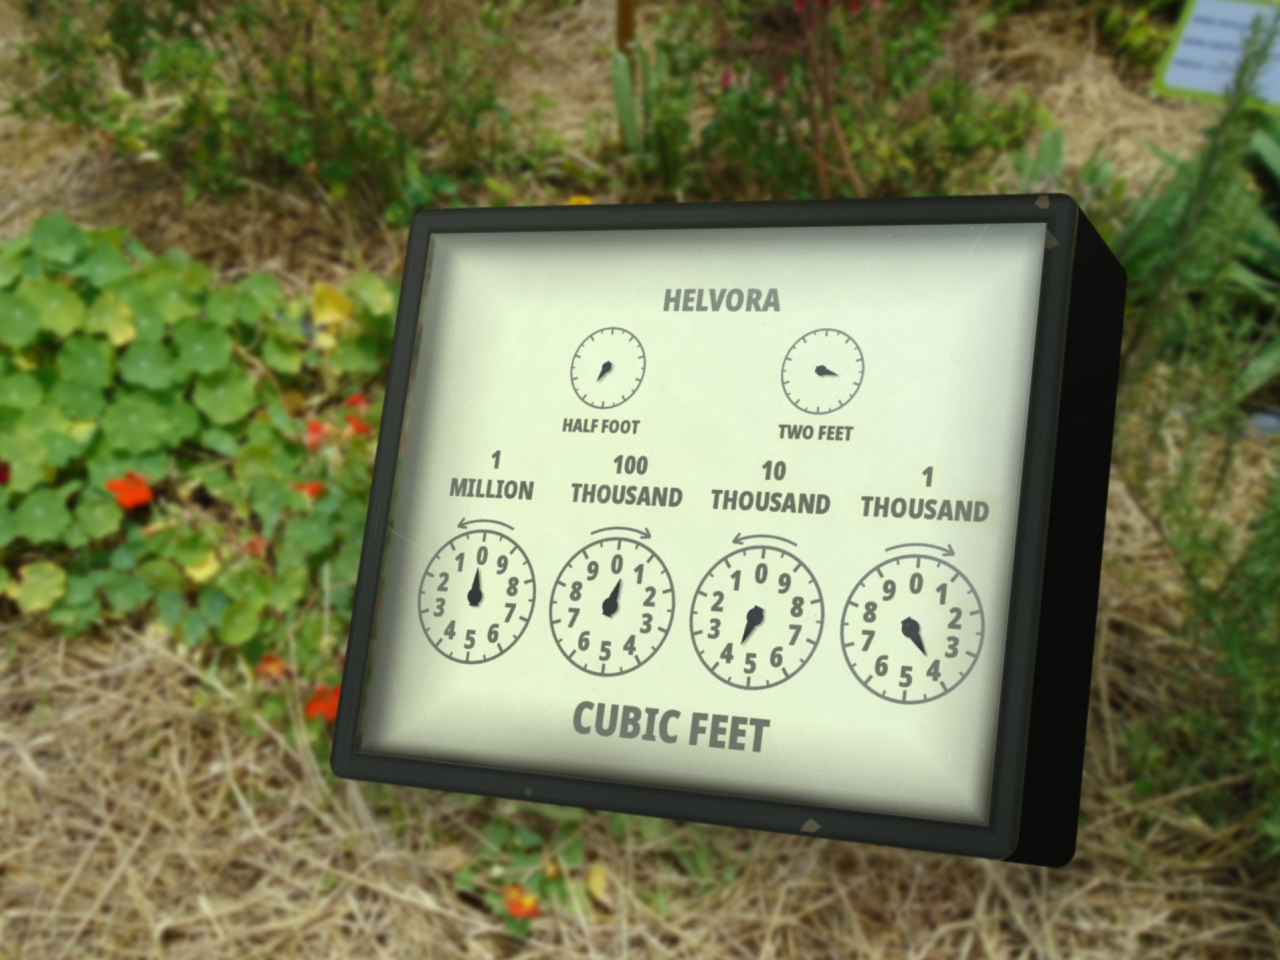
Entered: 4400 ft³
